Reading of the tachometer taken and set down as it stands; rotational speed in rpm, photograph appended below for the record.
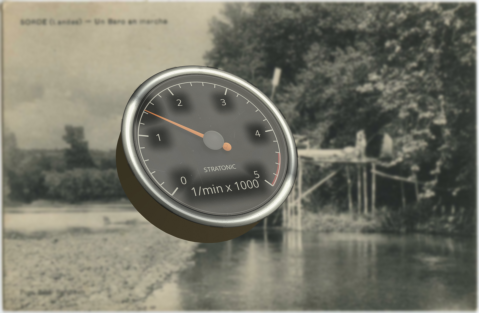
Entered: 1400 rpm
